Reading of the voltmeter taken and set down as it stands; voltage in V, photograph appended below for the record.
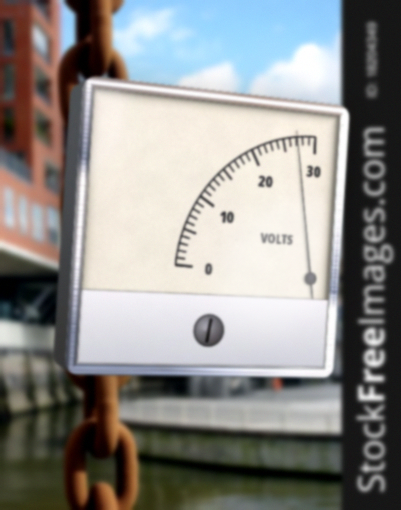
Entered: 27 V
